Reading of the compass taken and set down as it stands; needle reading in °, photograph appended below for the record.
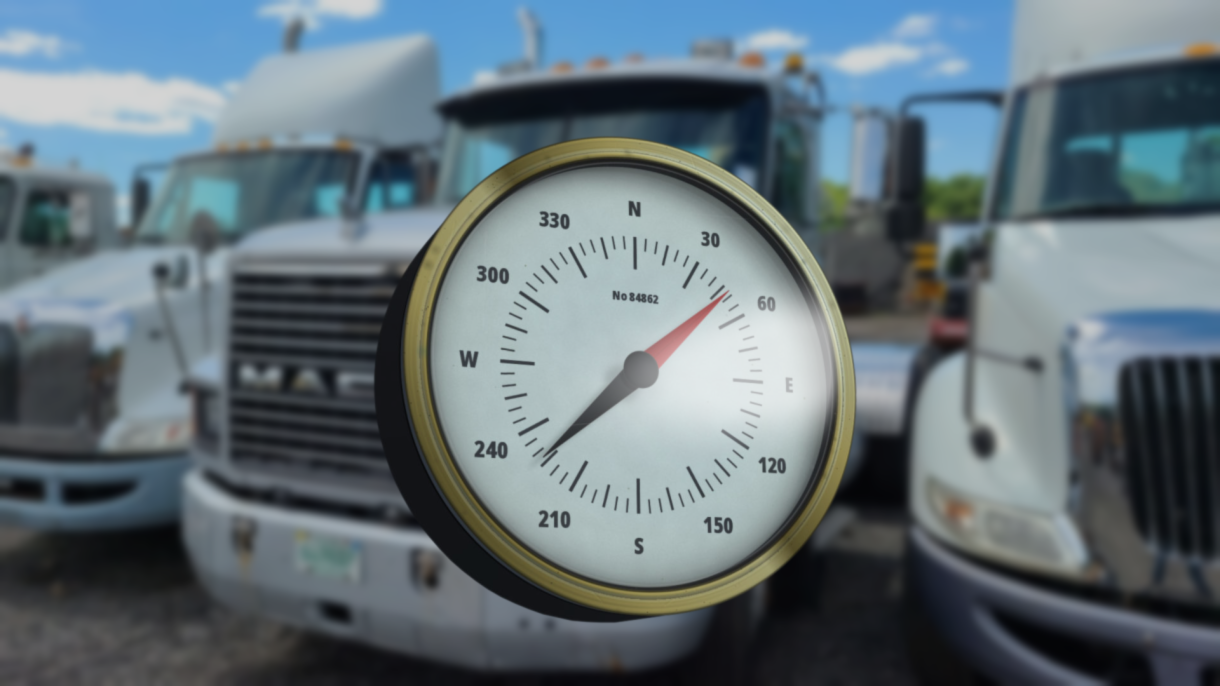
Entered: 47.5 °
